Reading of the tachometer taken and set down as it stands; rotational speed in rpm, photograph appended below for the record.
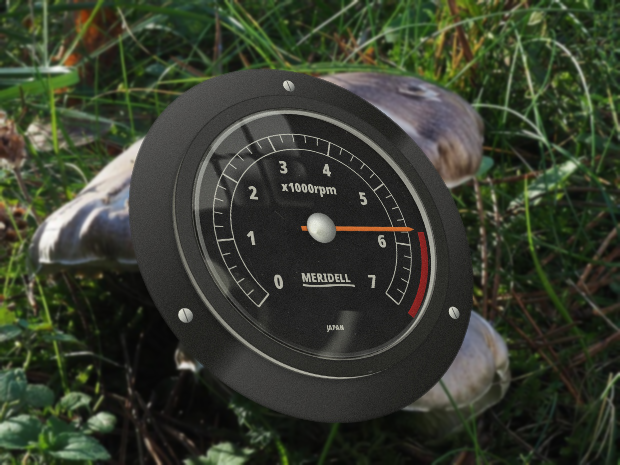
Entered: 5800 rpm
